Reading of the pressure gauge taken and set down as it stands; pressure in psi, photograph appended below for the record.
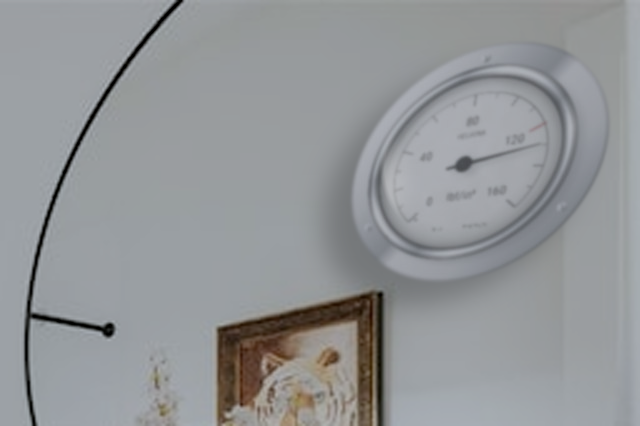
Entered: 130 psi
